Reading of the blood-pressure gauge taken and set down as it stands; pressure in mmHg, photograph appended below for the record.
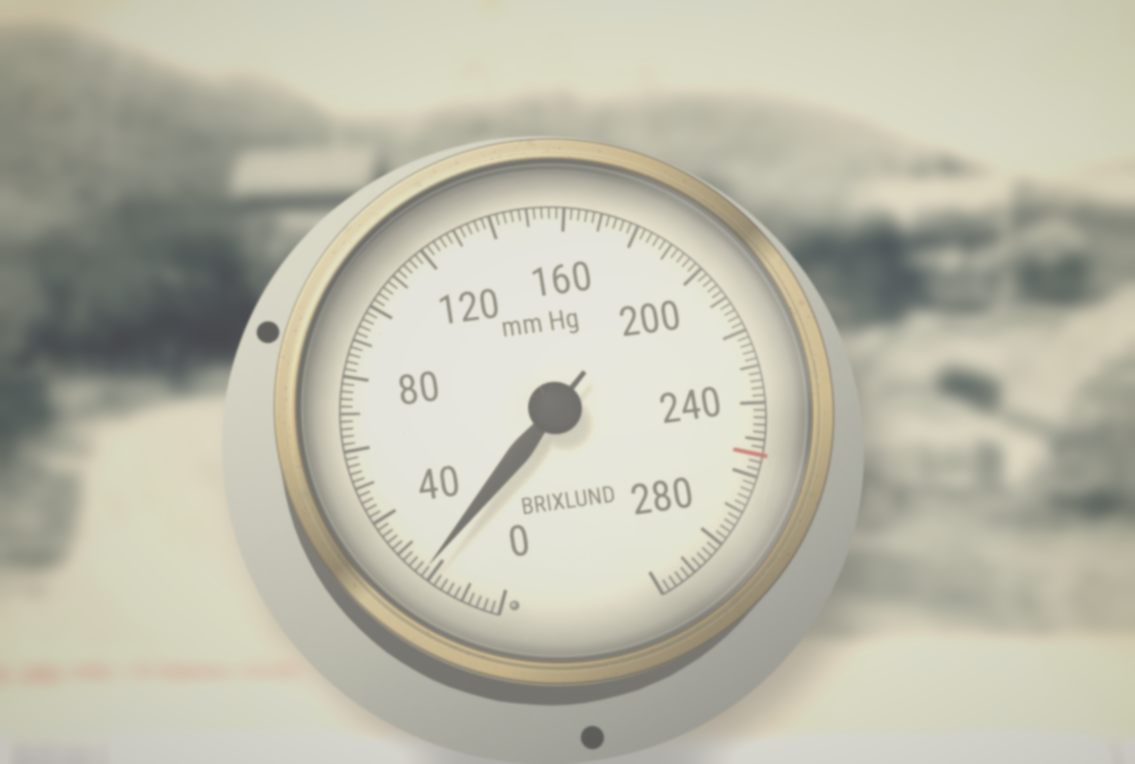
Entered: 22 mmHg
